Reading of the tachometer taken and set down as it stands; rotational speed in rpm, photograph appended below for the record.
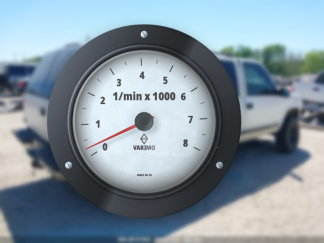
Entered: 250 rpm
